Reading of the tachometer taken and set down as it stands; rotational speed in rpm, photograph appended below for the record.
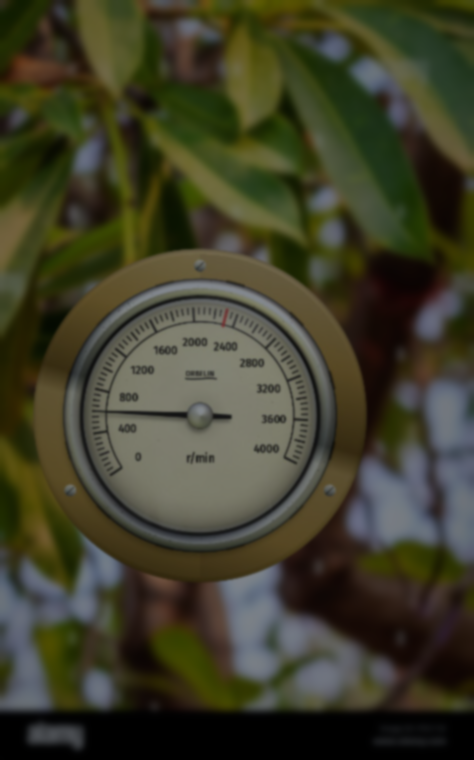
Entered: 600 rpm
